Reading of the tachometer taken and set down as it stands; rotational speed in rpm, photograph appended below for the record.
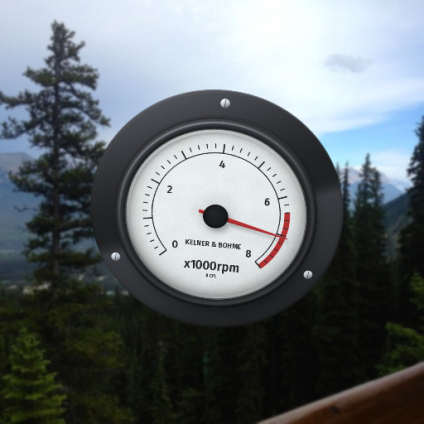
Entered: 7000 rpm
